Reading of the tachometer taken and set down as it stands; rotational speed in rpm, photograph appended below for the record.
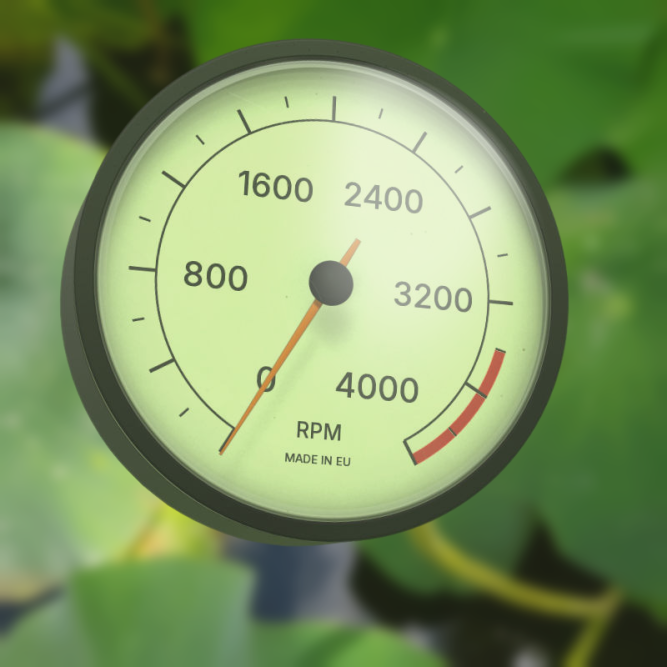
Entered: 0 rpm
